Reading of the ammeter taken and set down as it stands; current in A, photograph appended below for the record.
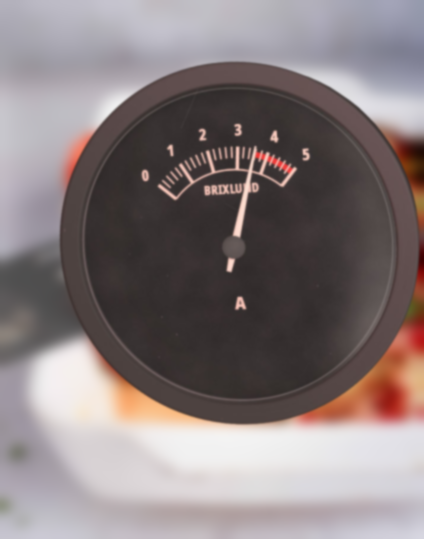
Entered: 3.6 A
